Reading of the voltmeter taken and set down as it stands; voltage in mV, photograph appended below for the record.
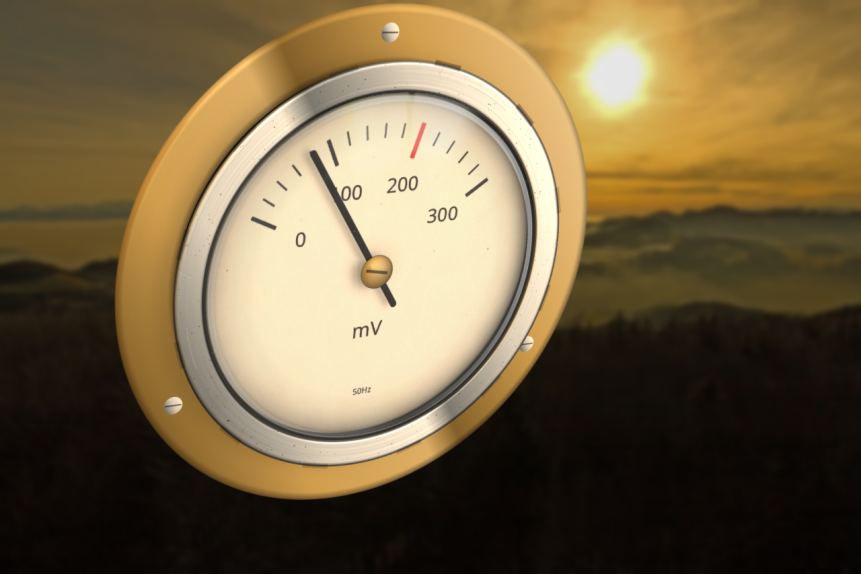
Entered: 80 mV
